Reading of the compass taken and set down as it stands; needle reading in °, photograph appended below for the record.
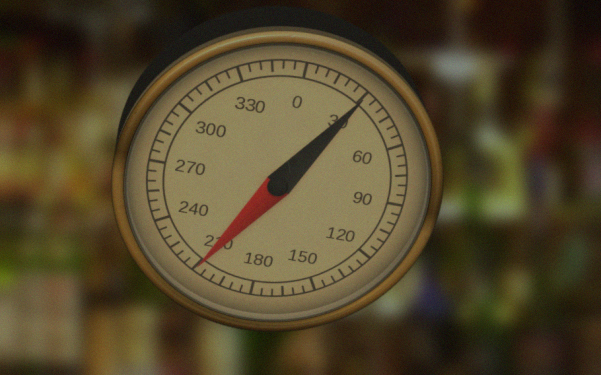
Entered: 210 °
